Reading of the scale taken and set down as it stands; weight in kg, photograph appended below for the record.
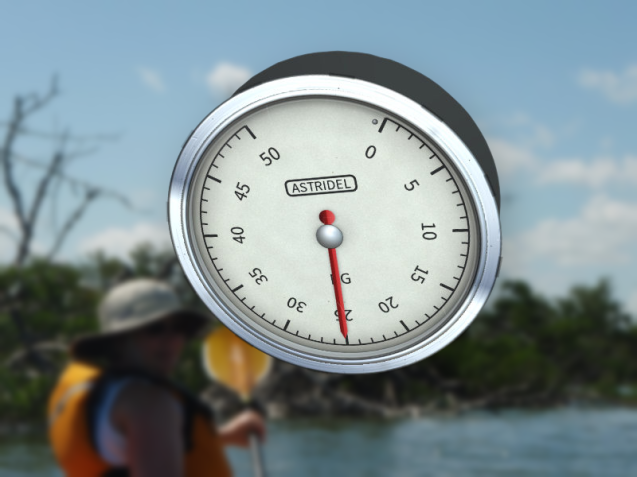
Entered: 25 kg
